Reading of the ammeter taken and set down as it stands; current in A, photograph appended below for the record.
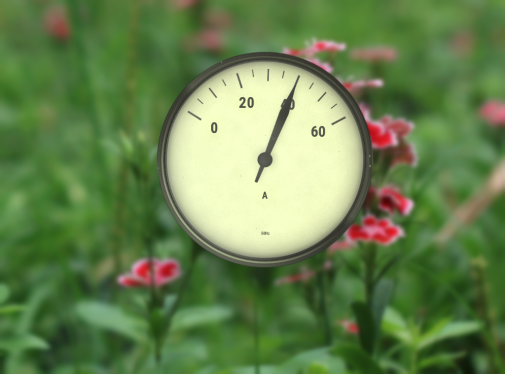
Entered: 40 A
